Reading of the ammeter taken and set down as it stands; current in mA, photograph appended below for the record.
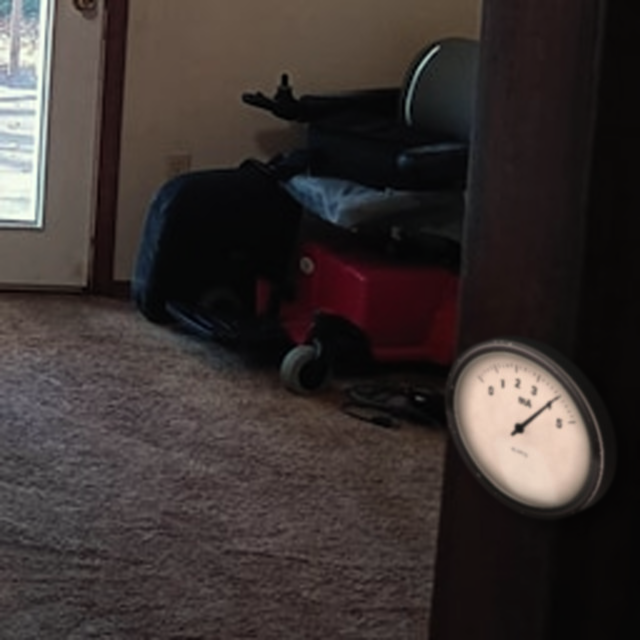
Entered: 4 mA
